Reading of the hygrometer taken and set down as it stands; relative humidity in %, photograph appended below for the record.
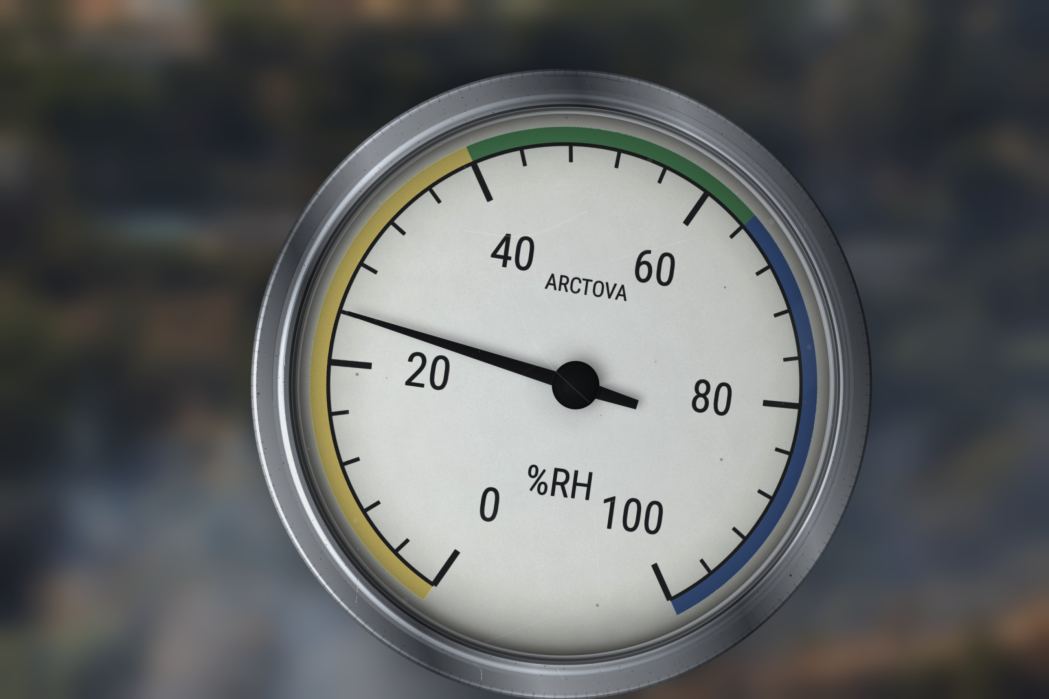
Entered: 24 %
